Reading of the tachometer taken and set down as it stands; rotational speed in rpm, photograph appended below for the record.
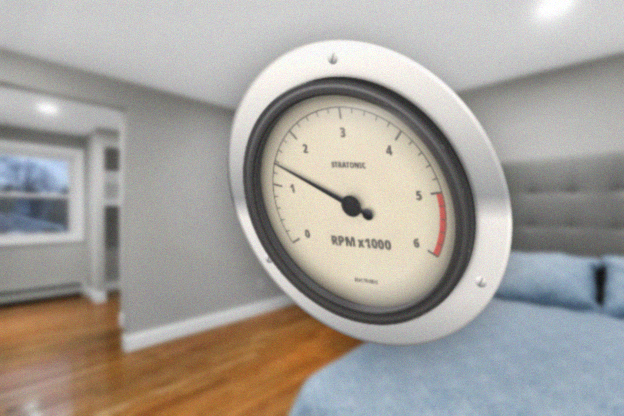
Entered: 1400 rpm
